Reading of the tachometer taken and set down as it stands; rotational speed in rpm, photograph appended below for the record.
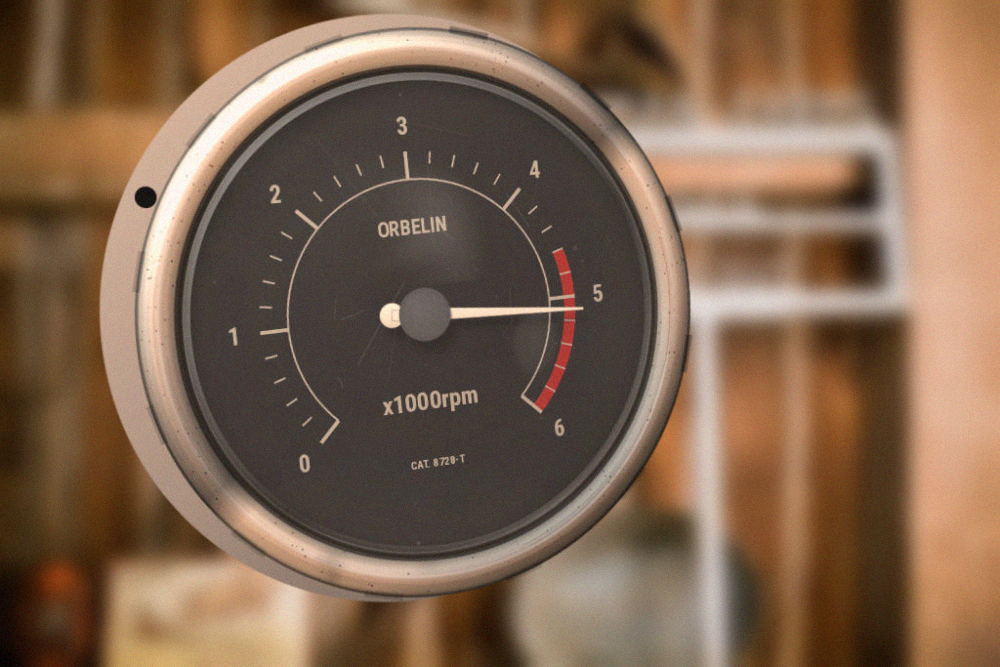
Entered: 5100 rpm
